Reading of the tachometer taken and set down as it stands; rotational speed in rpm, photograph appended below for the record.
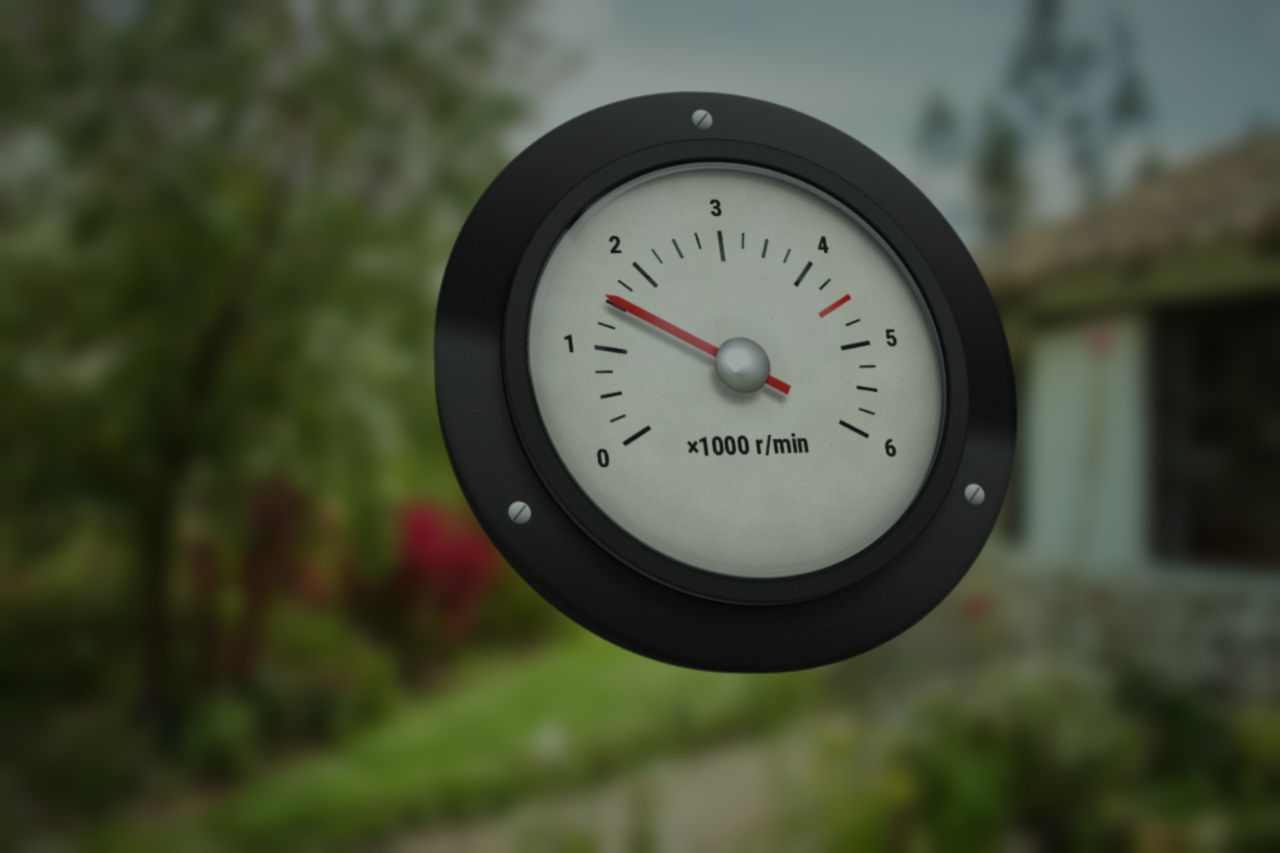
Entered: 1500 rpm
